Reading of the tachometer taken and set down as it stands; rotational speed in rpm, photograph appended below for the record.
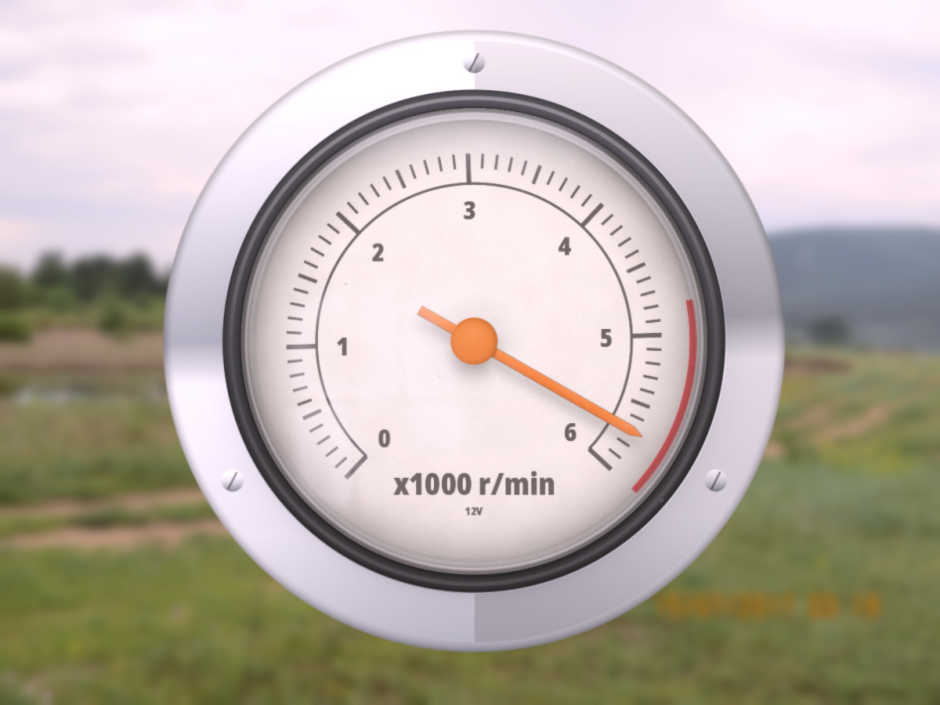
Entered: 5700 rpm
